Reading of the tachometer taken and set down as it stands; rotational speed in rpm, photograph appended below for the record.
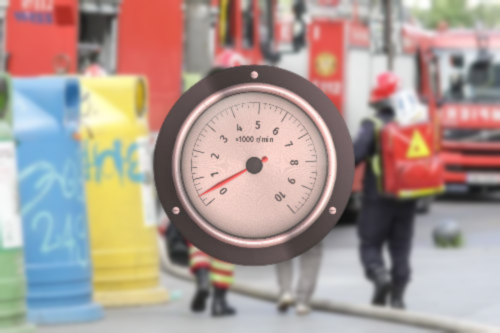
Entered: 400 rpm
